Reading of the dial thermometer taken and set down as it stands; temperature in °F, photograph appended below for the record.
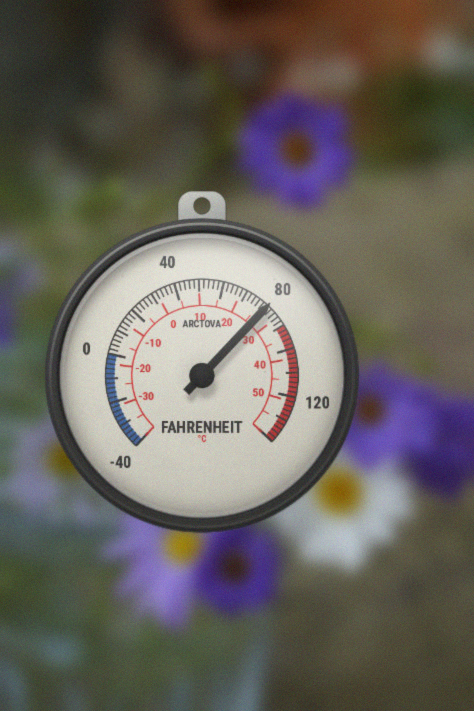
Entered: 80 °F
